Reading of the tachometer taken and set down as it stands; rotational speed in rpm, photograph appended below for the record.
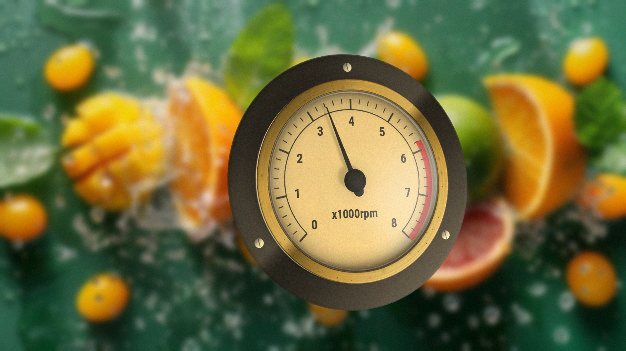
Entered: 3400 rpm
